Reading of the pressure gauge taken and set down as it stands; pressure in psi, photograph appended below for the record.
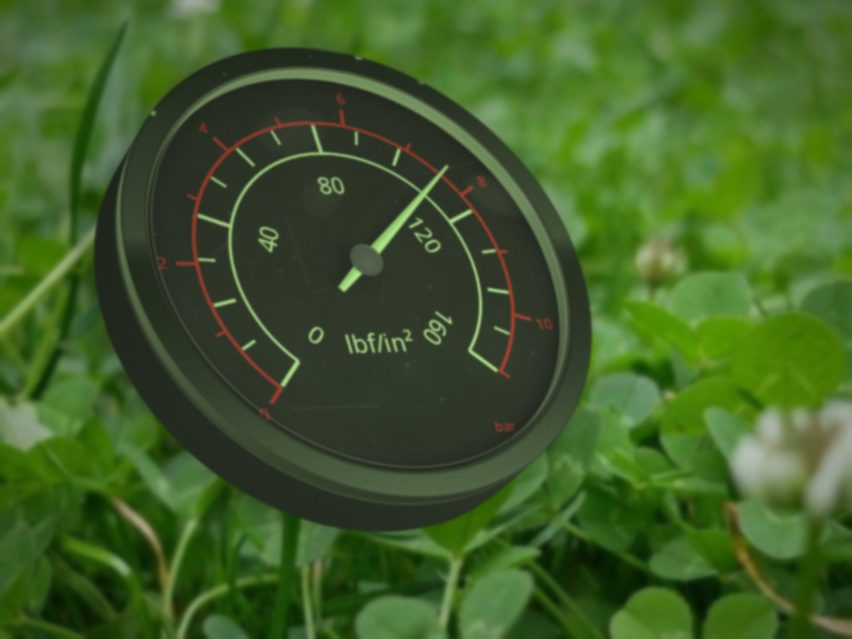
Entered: 110 psi
